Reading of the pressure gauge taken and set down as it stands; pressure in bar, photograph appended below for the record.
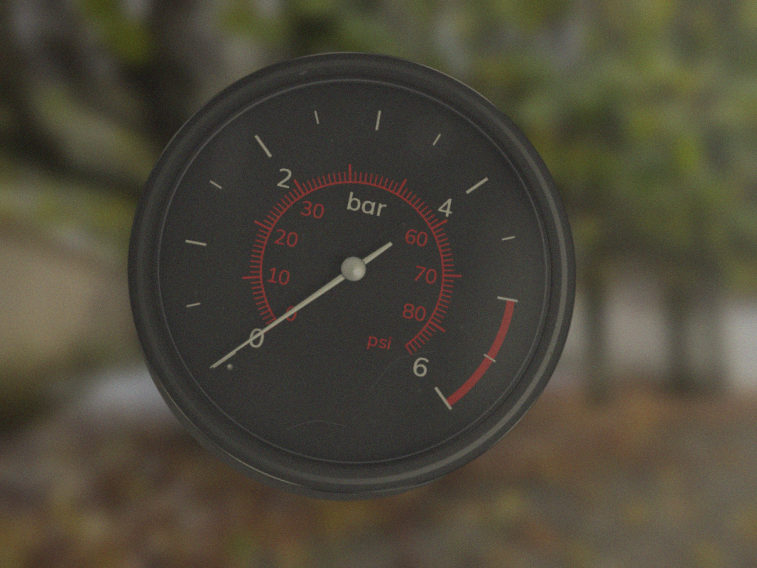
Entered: 0 bar
